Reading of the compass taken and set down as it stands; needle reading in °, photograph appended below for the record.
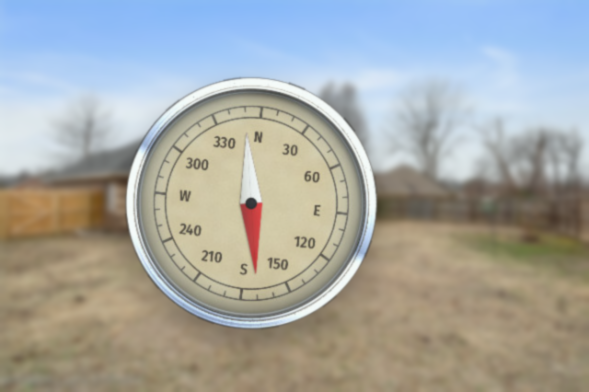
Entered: 170 °
